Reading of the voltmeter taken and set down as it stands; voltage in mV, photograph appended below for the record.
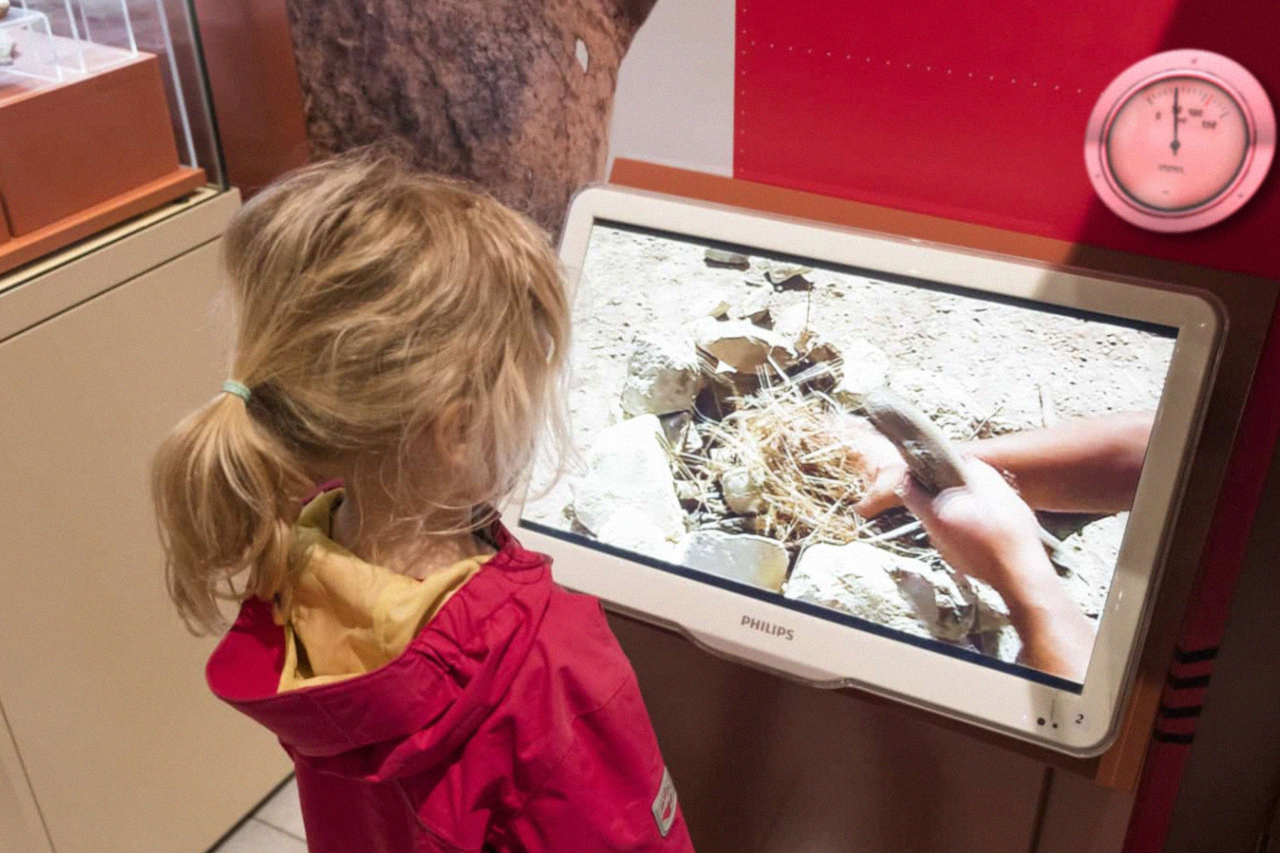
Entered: 50 mV
